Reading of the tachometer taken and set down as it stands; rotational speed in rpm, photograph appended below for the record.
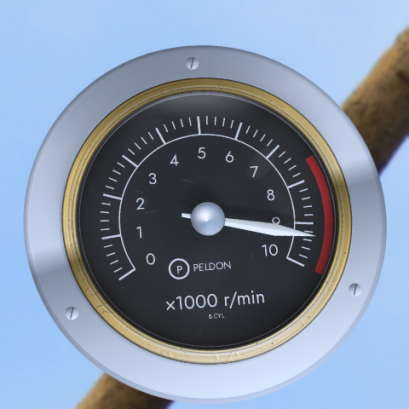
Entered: 9300 rpm
